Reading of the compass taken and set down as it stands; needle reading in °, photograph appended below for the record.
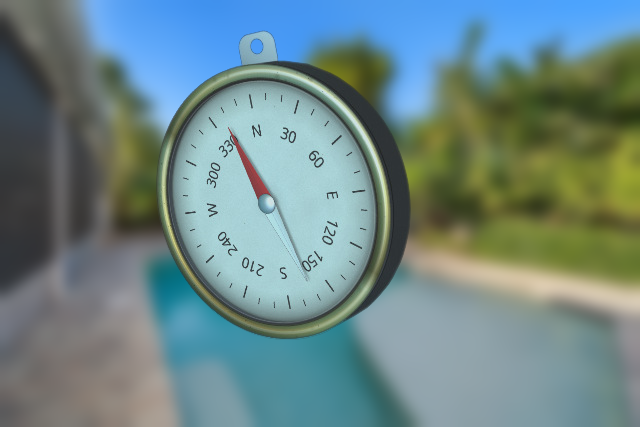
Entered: 340 °
